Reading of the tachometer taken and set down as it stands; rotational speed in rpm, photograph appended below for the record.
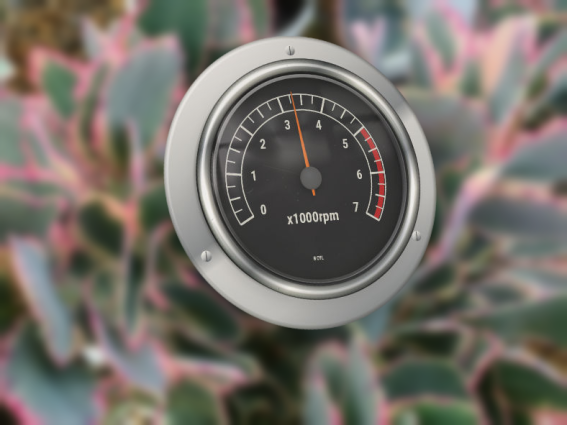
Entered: 3250 rpm
